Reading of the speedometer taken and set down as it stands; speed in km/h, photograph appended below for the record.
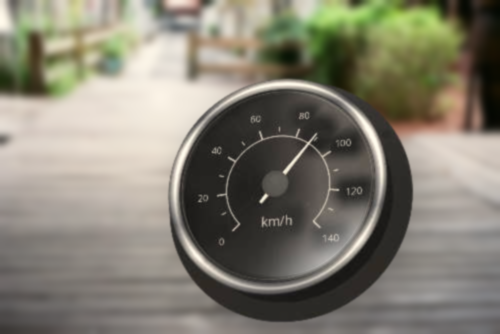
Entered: 90 km/h
